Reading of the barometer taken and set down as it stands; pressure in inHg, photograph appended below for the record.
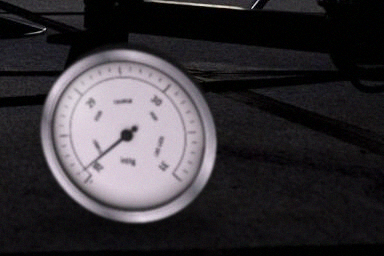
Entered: 28.1 inHg
